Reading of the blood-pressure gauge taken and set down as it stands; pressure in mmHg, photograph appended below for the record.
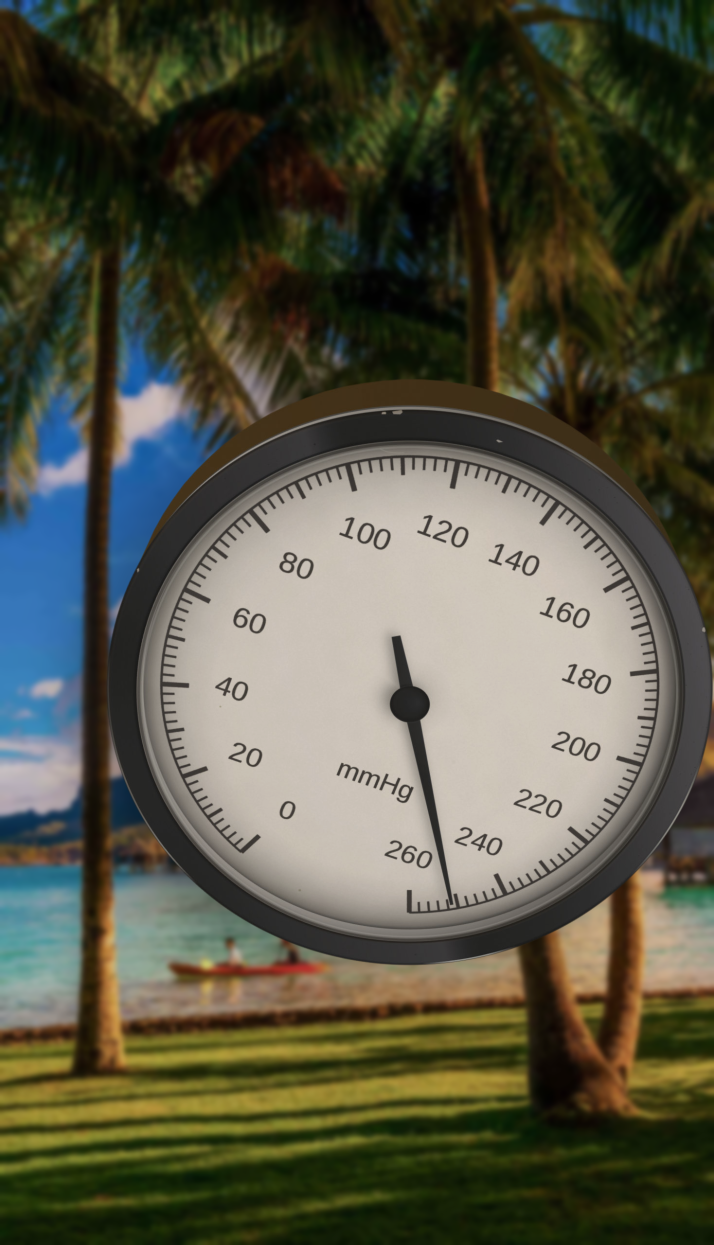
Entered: 251 mmHg
